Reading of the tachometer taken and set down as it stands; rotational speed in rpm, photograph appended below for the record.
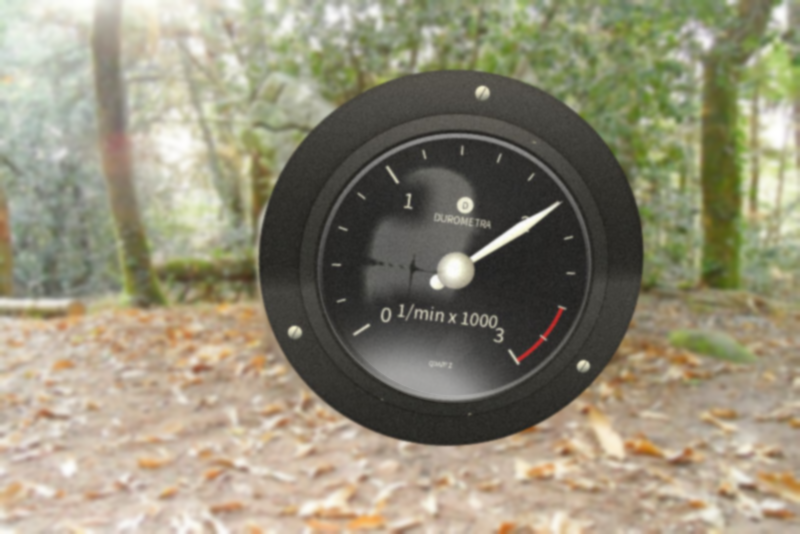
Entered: 2000 rpm
